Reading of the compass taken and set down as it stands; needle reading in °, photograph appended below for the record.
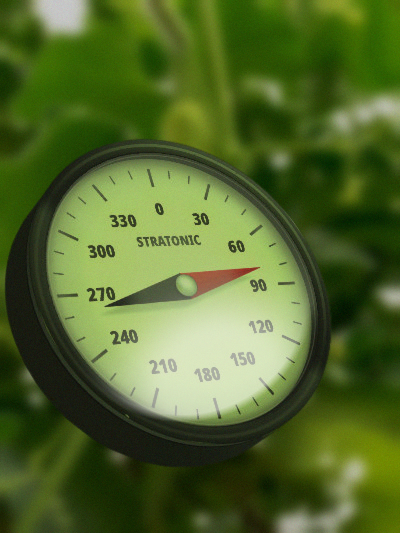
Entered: 80 °
